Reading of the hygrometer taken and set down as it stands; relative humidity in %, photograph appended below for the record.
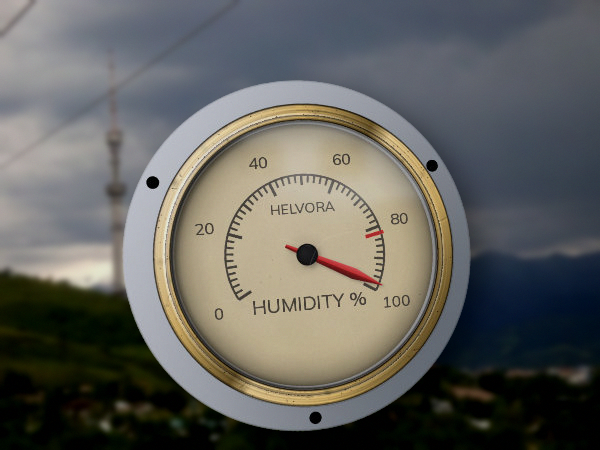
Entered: 98 %
